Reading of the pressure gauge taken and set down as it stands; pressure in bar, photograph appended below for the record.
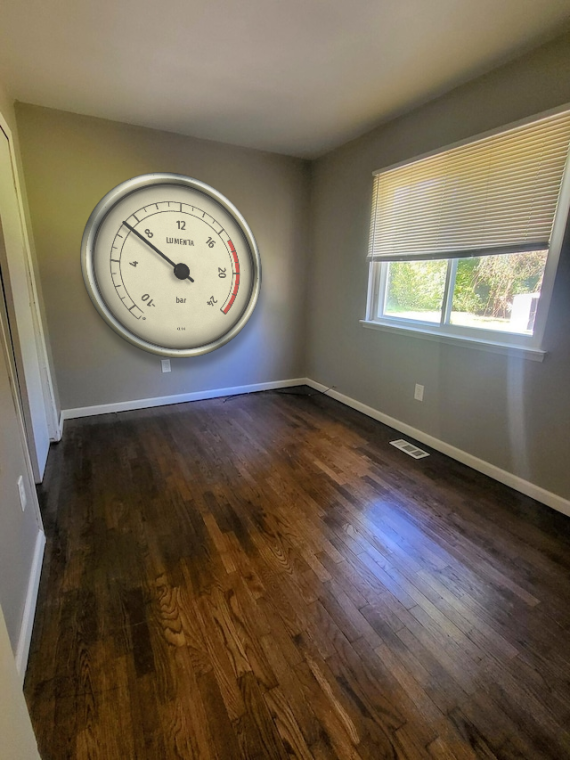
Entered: 7 bar
